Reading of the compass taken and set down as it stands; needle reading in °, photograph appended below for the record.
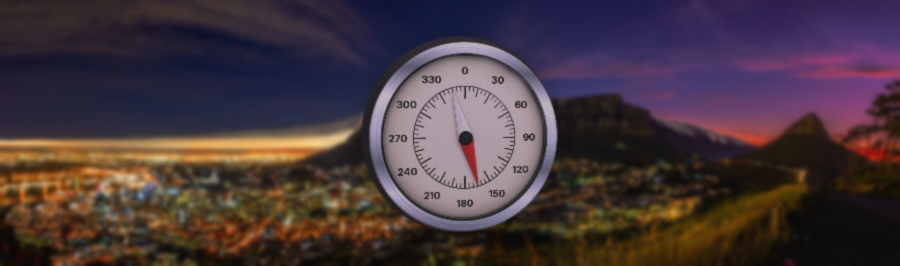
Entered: 165 °
